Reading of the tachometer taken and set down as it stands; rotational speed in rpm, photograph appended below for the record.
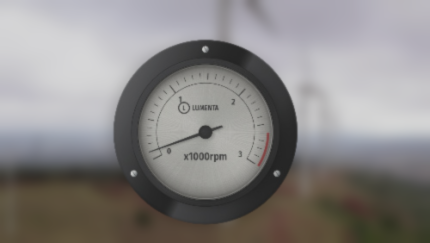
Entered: 100 rpm
